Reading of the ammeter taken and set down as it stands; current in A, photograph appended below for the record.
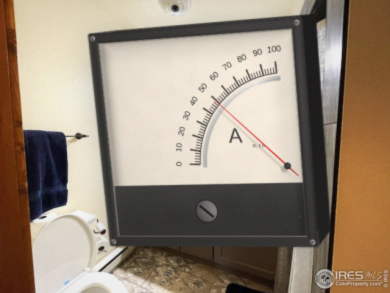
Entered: 50 A
